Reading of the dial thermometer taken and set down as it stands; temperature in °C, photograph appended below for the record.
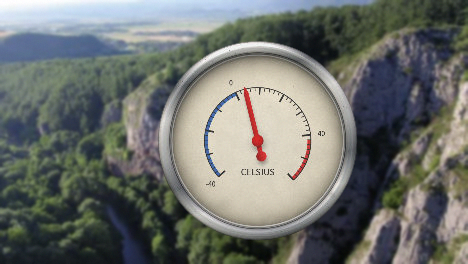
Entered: 4 °C
